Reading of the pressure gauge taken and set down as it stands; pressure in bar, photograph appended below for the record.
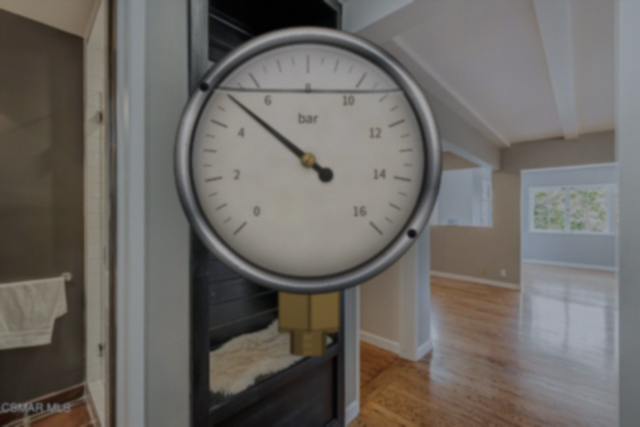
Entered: 5 bar
